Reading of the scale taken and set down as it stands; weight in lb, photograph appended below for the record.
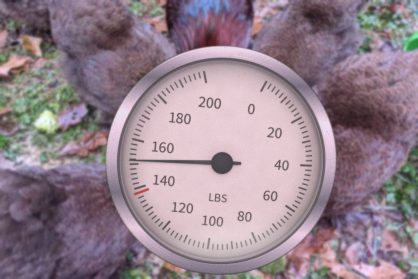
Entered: 152 lb
